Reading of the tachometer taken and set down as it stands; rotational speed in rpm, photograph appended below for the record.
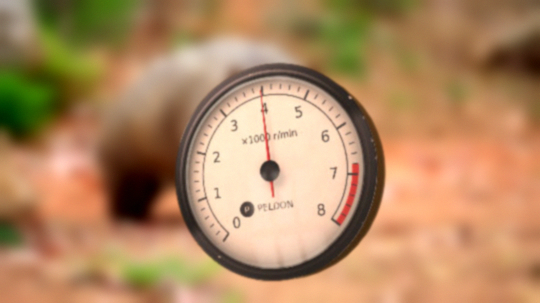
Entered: 4000 rpm
